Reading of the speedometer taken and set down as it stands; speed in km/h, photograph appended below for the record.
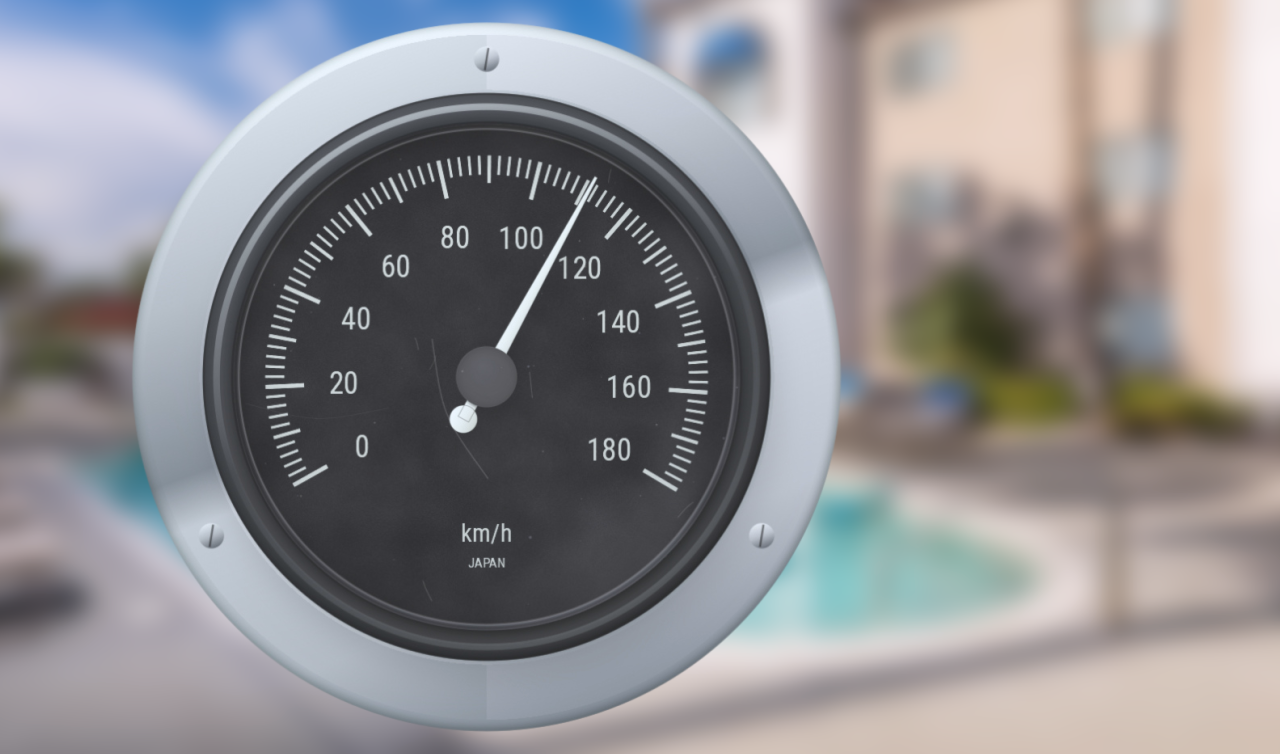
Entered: 111 km/h
